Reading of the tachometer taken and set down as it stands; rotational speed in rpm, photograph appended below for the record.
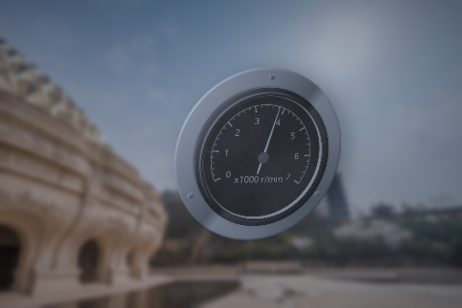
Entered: 3800 rpm
